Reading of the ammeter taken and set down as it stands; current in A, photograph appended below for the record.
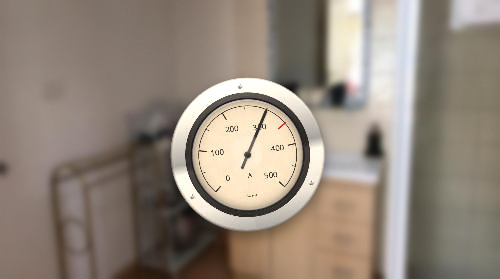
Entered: 300 A
